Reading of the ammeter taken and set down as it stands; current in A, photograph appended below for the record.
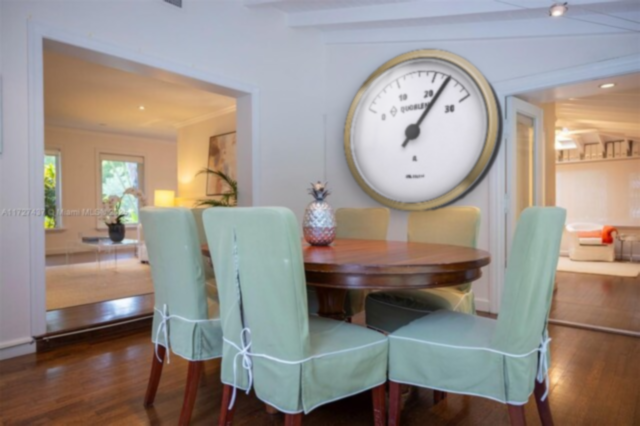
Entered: 24 A
